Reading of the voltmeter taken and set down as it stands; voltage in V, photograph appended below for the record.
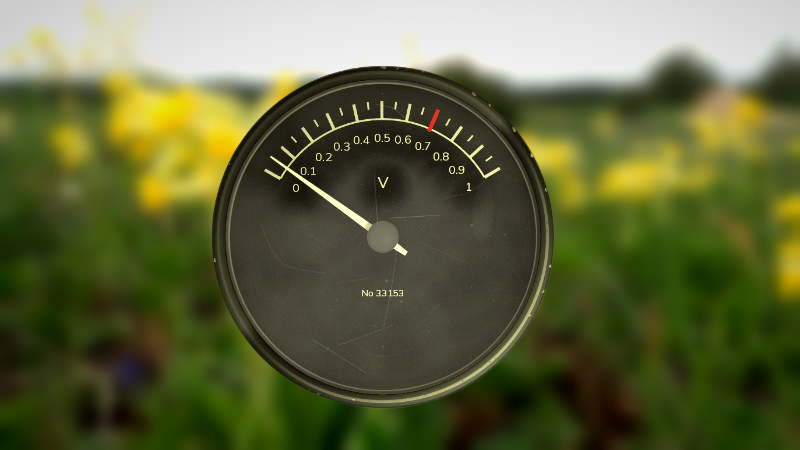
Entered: 0.05 V
